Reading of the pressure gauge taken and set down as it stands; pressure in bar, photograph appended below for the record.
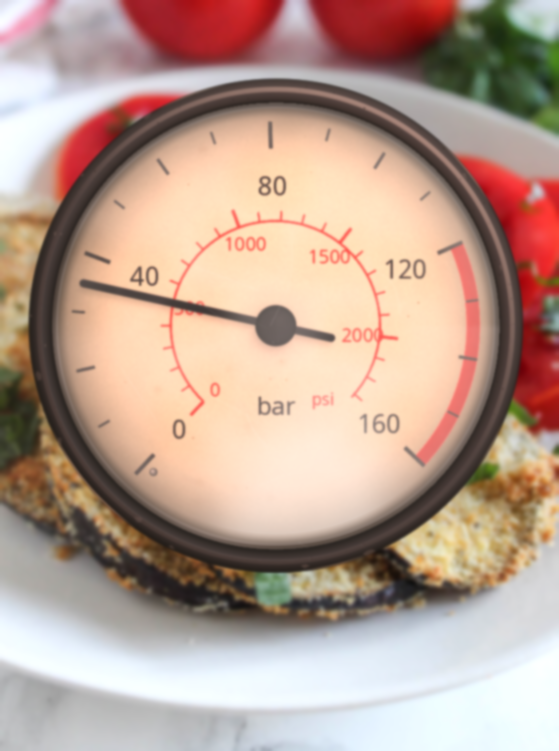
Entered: 35 bar
